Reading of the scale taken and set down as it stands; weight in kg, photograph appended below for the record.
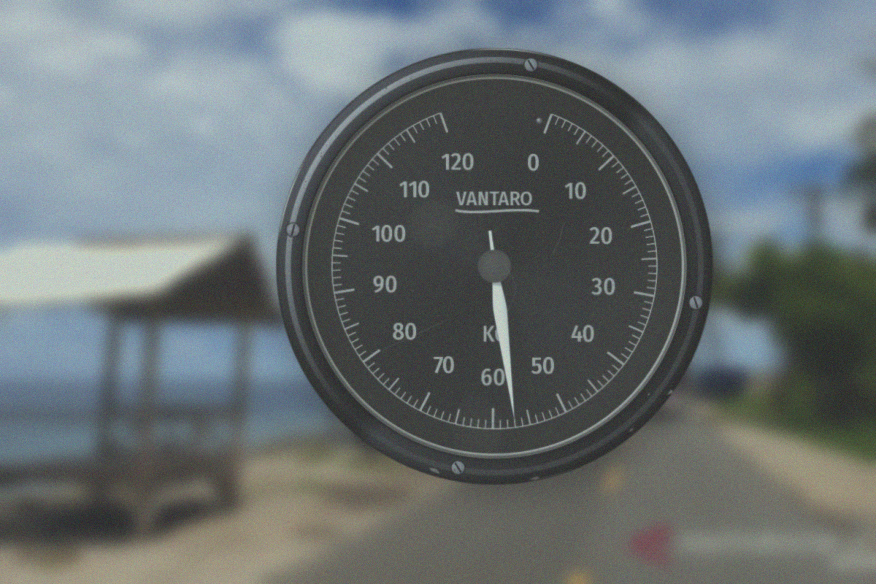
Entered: 57 kg
